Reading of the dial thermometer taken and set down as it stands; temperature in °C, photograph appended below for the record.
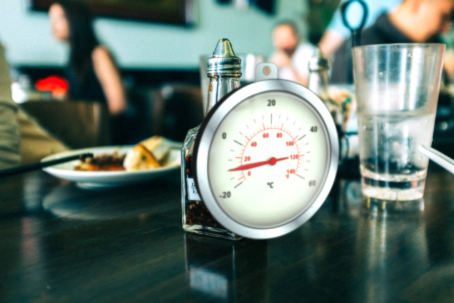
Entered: -12 °C
